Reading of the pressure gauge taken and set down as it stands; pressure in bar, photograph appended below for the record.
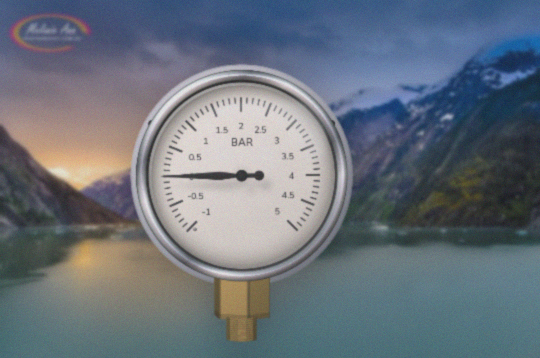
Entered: 0 bar
